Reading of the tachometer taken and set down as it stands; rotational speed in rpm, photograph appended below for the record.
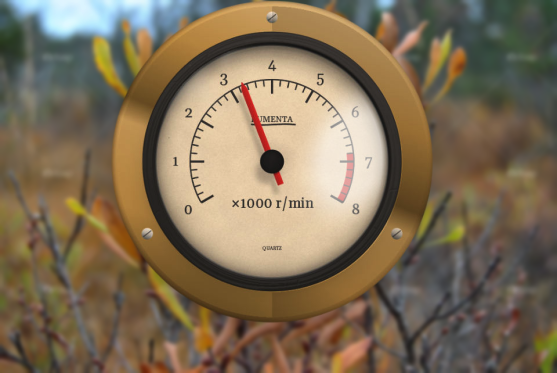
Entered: 3300 rpm
